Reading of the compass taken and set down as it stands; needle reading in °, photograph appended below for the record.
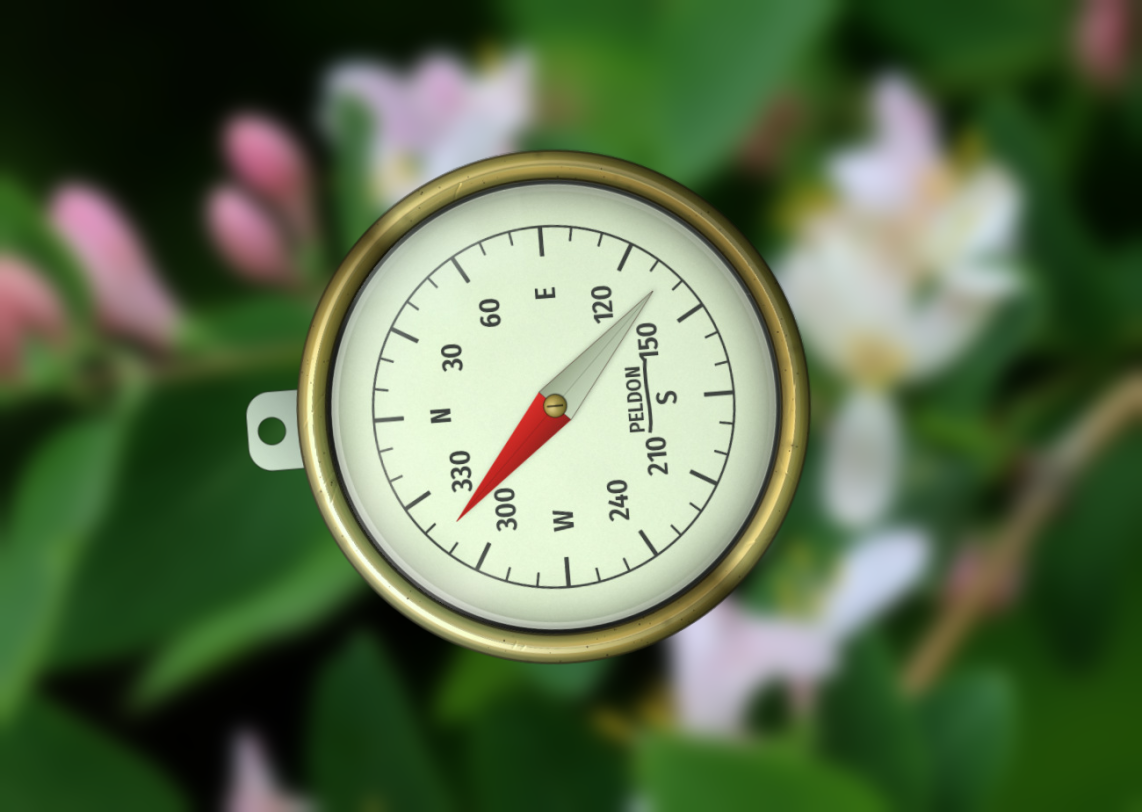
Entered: 315 °
